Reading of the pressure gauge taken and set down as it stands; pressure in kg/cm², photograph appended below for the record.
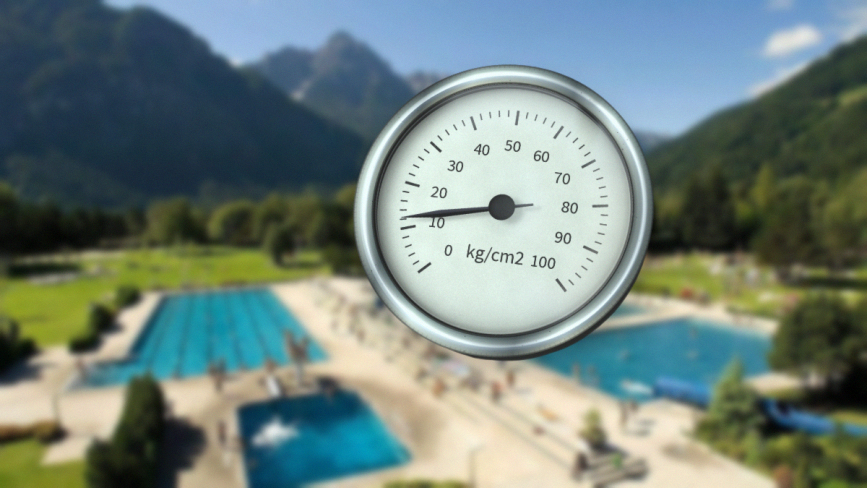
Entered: 12 kg/cm²
